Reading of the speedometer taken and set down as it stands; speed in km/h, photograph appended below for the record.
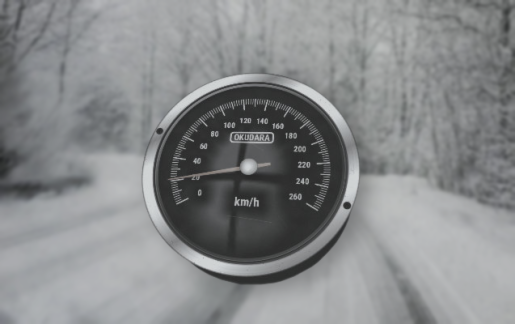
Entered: 20 km/h
